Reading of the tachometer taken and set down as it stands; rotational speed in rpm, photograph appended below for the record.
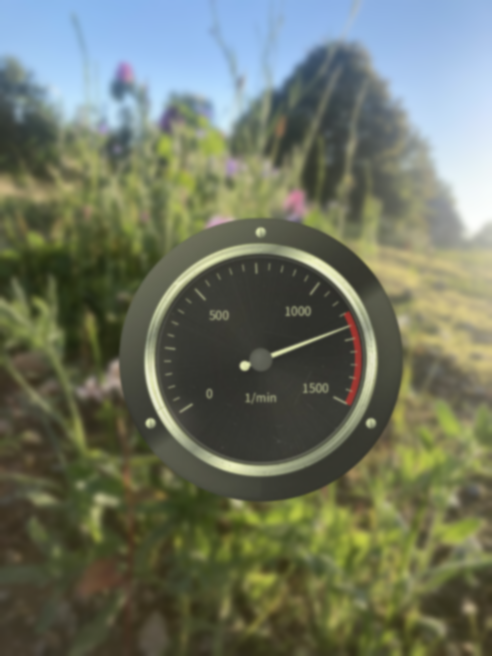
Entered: 1200 rpm
